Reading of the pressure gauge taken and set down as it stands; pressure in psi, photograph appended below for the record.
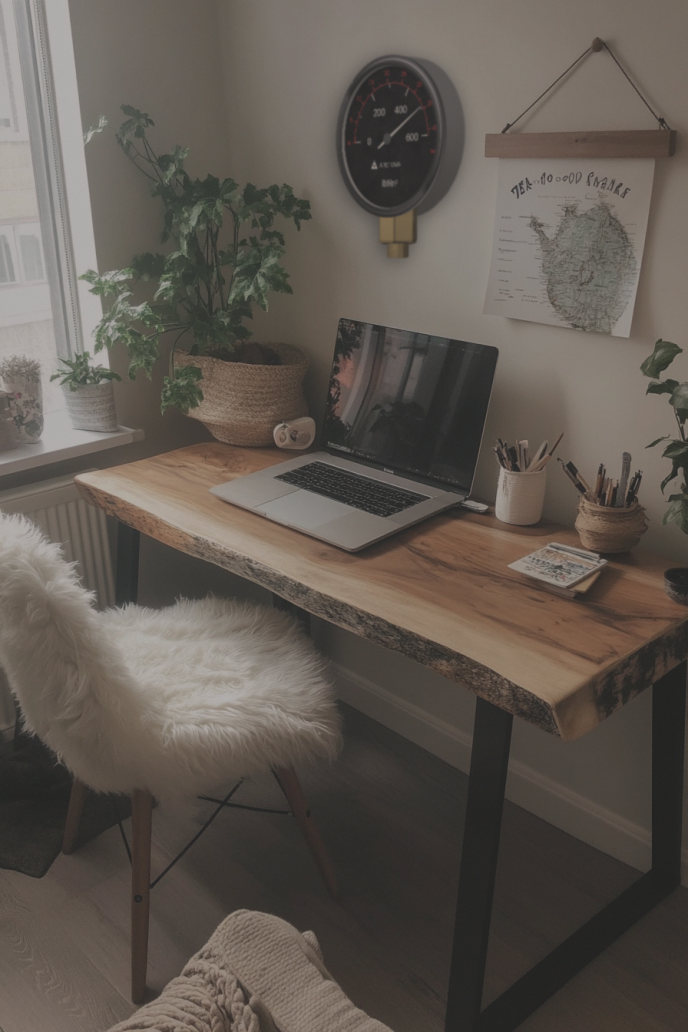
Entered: 500 psi
